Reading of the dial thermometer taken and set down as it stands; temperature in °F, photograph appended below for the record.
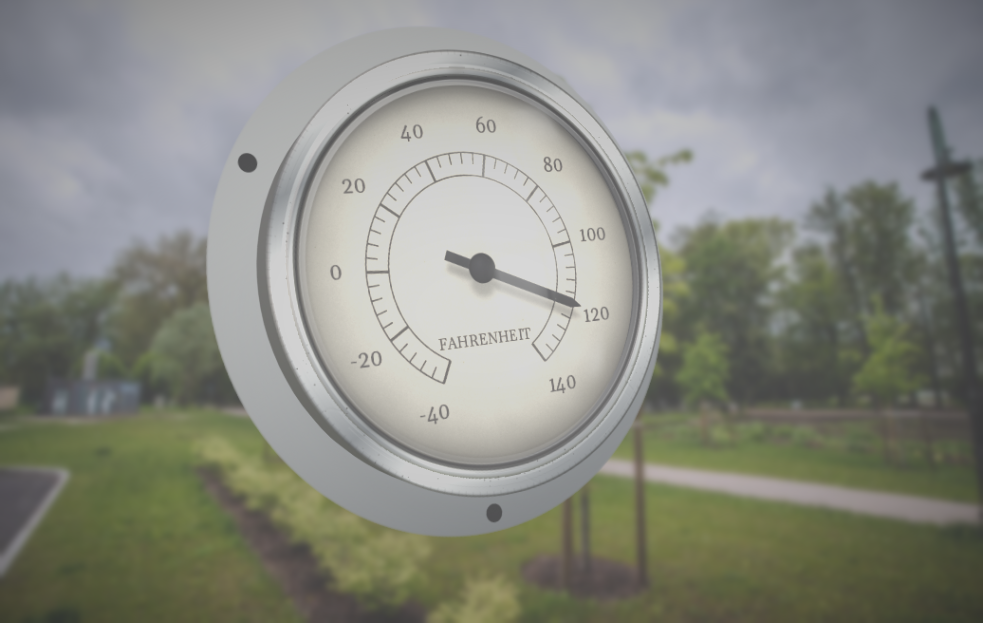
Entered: 120 °F
